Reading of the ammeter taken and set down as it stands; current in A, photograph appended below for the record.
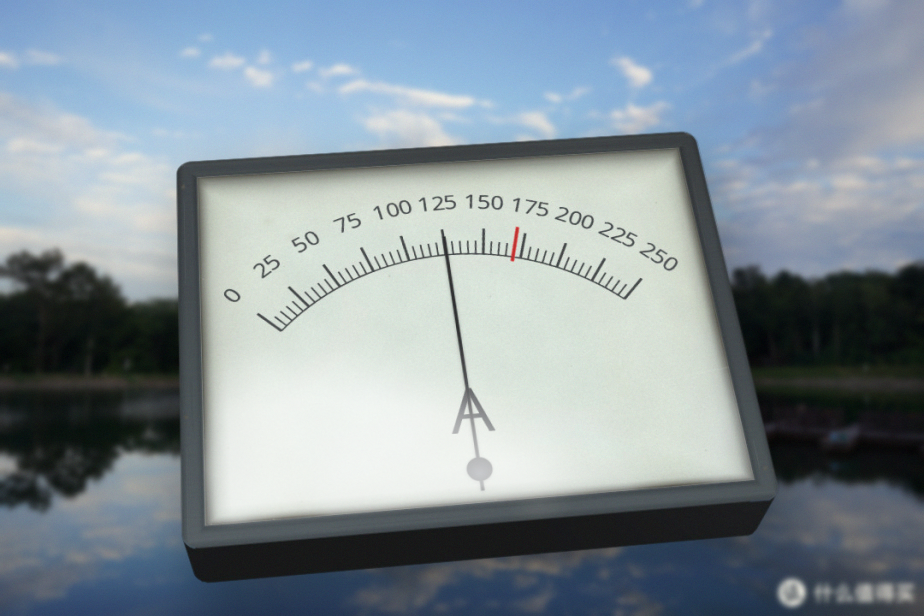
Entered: 125 A
